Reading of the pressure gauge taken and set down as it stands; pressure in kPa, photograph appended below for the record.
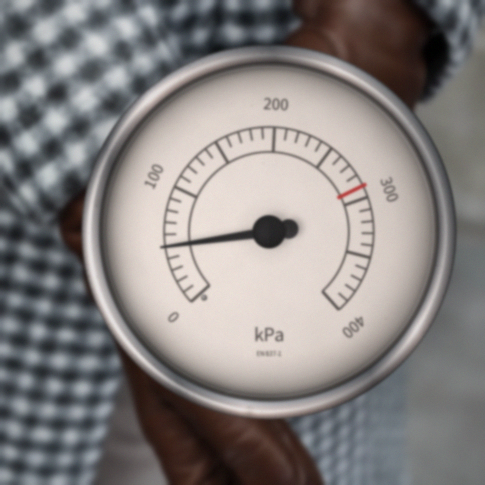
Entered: 50 kPa
